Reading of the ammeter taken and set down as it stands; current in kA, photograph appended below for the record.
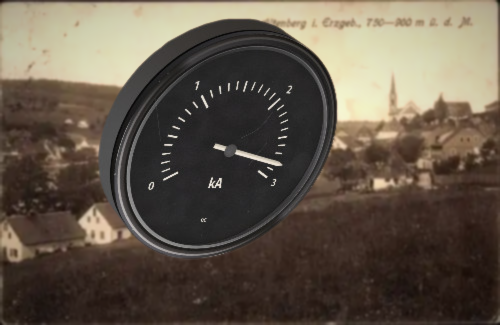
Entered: 2.8 kA
